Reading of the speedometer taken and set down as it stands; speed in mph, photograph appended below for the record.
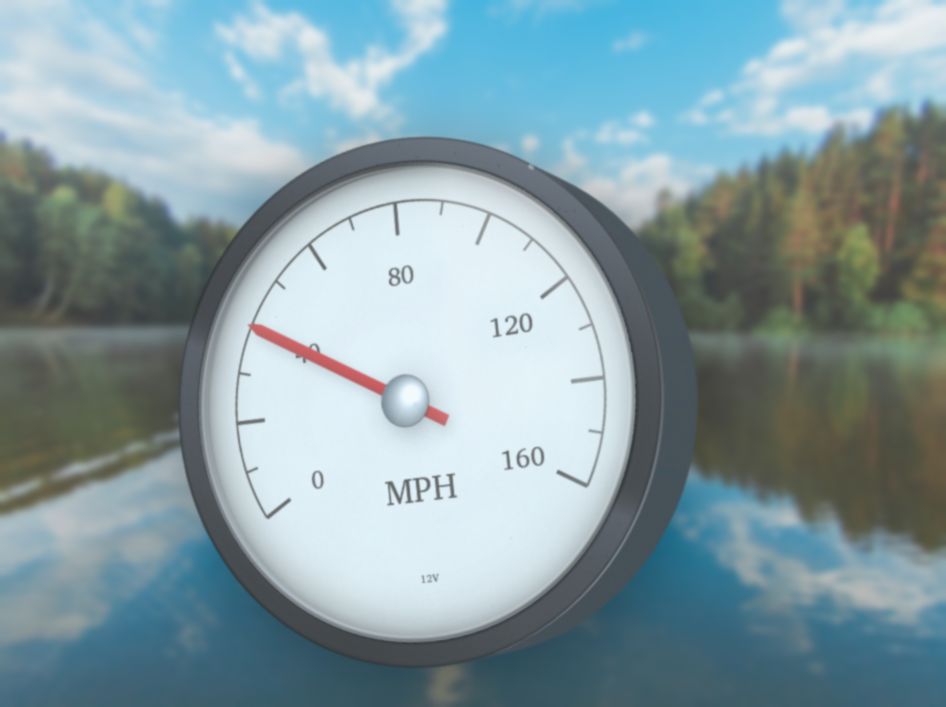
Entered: 40 mph
